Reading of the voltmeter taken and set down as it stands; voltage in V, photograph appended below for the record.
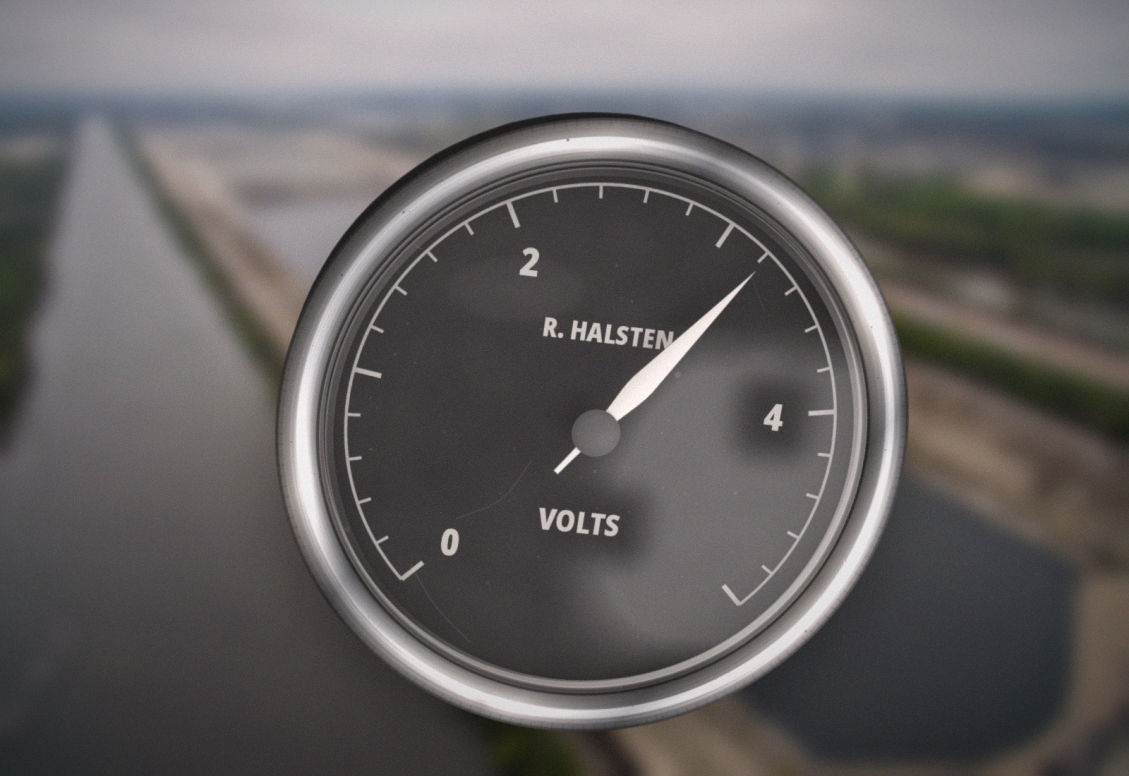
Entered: 3.2 V
